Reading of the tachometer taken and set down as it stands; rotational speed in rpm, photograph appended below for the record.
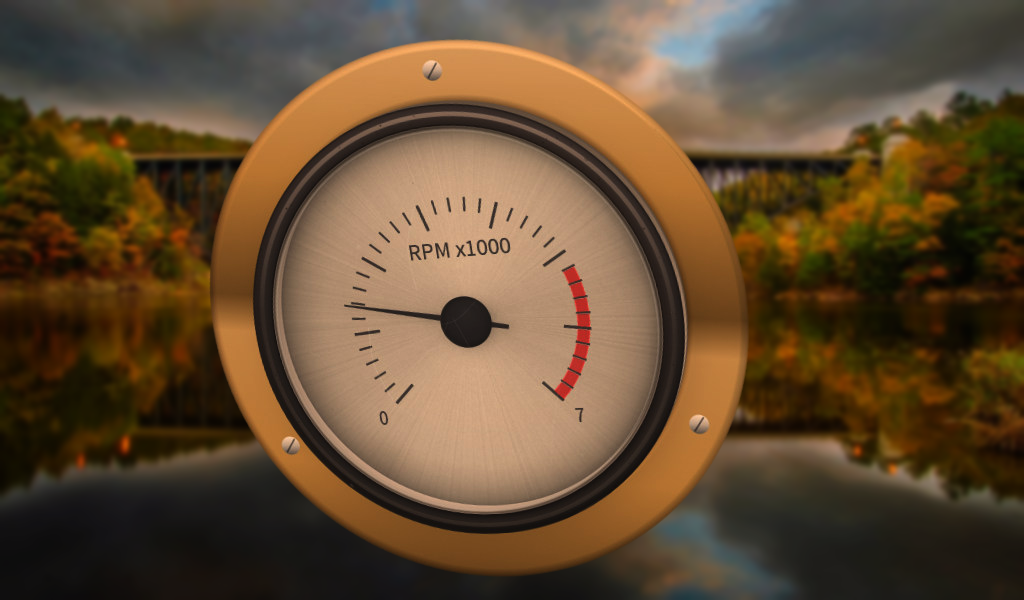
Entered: 1400 rpm
